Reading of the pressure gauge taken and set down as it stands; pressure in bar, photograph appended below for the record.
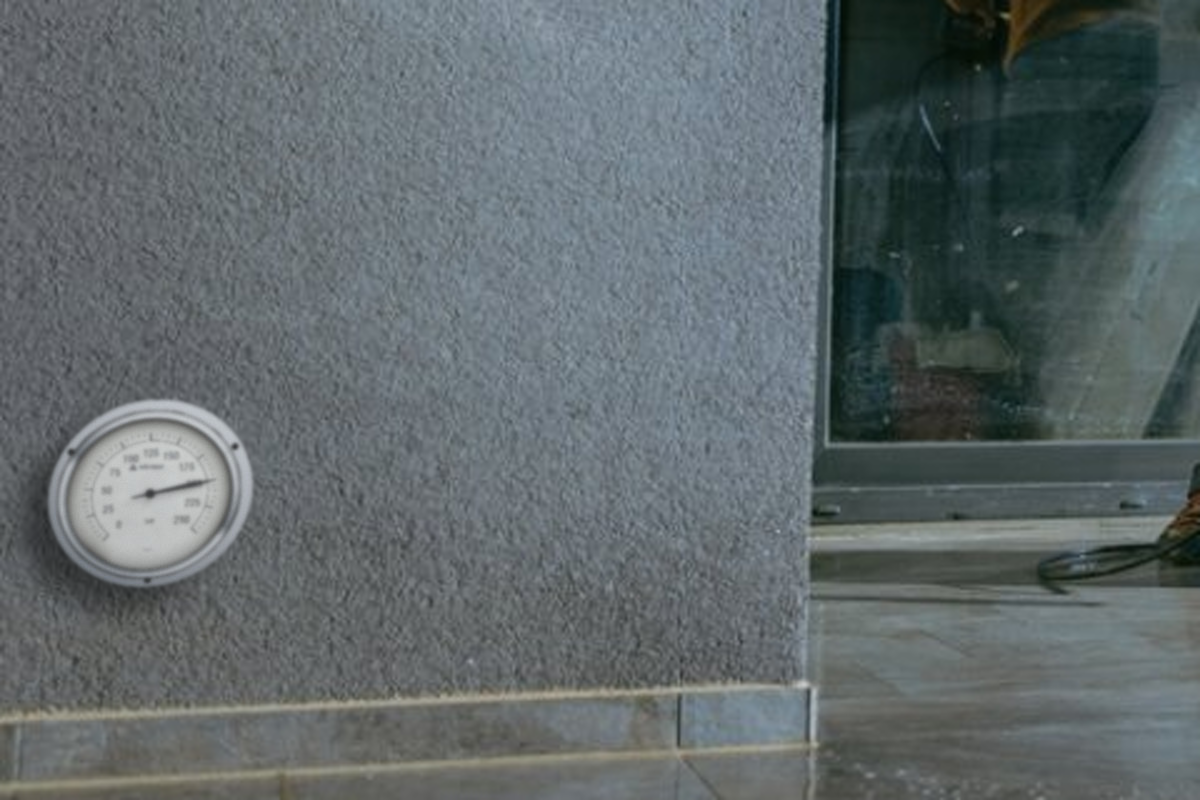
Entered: 200 bar
